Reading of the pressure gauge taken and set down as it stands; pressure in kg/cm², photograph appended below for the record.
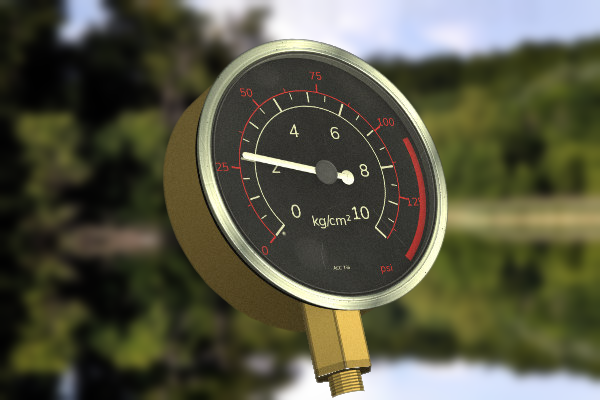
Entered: 2 kg/cm²
